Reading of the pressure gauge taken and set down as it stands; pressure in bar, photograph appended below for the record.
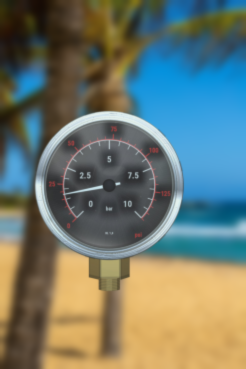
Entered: 1.25 bar
